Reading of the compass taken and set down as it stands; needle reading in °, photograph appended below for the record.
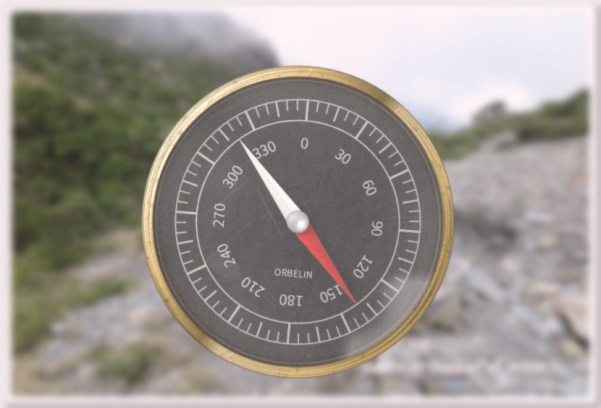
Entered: 140 °
